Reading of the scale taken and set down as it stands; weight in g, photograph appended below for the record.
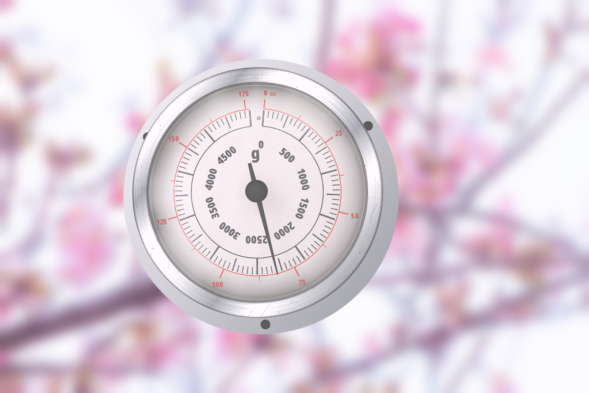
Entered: 2300 g
